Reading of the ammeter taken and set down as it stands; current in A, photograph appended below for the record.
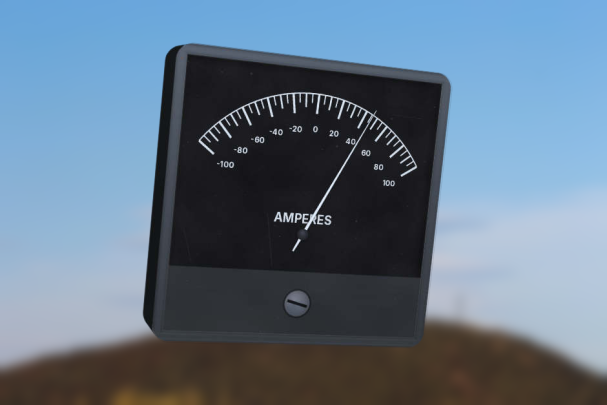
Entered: 45 A
